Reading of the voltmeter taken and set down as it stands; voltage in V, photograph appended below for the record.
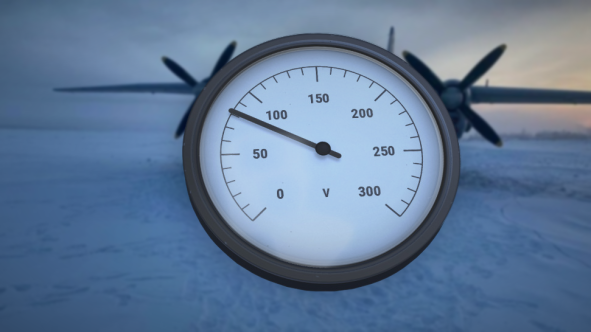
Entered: 80 V
